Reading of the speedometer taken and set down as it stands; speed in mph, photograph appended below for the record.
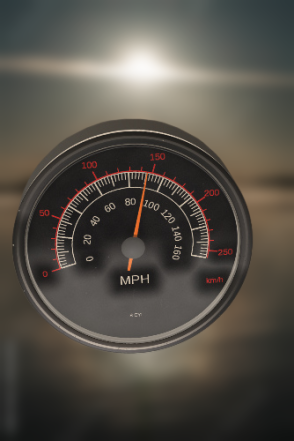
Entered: 90 mph
